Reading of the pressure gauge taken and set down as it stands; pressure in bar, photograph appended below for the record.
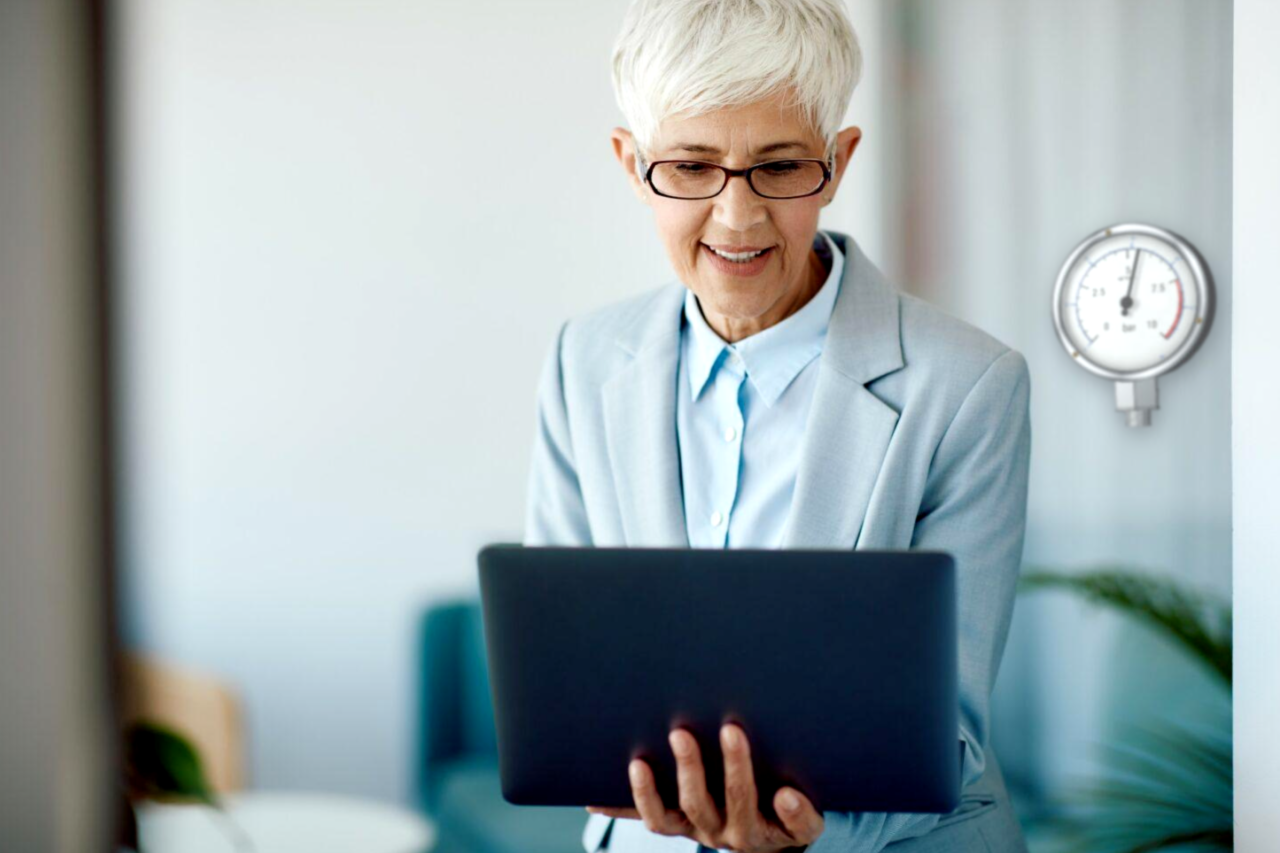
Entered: 5.5 bar
